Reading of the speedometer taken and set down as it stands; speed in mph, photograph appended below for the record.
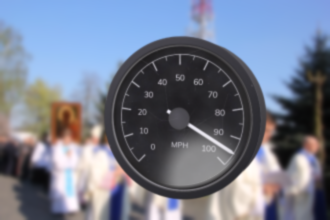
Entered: 95 mph
